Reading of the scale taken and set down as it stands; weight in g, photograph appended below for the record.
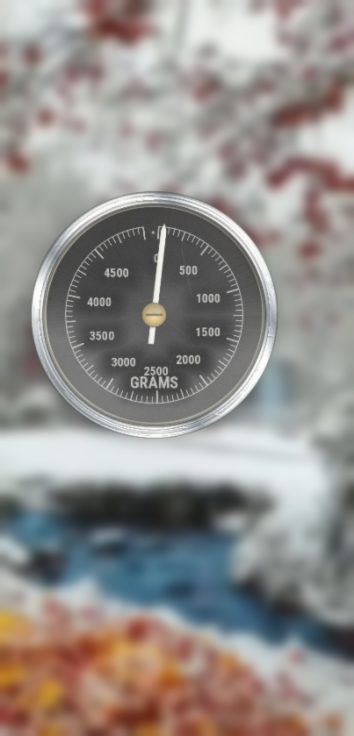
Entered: 50 g
